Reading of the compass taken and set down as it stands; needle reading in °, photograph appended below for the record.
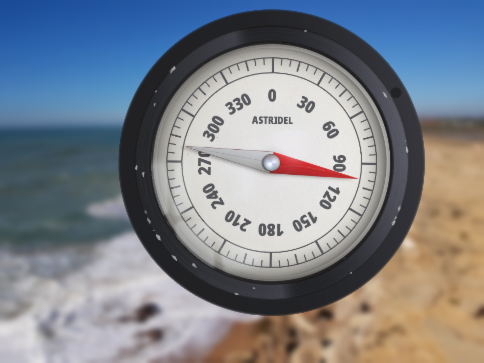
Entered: 100 °
